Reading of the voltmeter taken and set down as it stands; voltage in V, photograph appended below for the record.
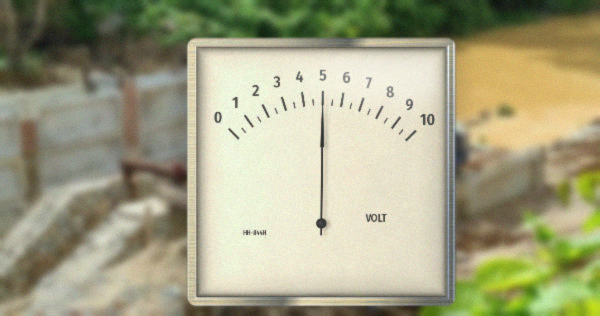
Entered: 5 V
